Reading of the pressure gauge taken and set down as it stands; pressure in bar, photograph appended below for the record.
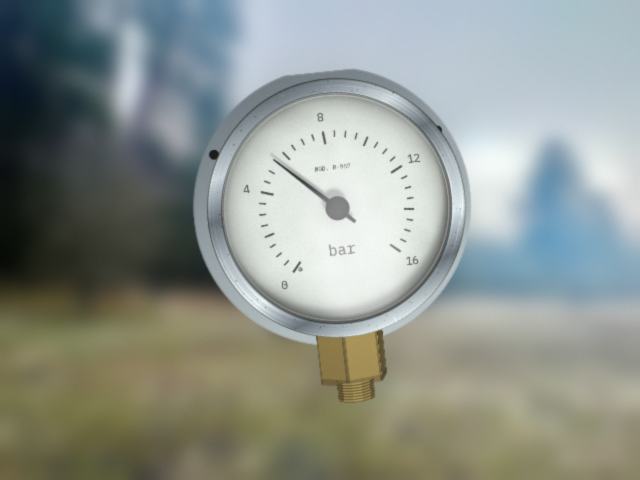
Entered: 5.5 bar
